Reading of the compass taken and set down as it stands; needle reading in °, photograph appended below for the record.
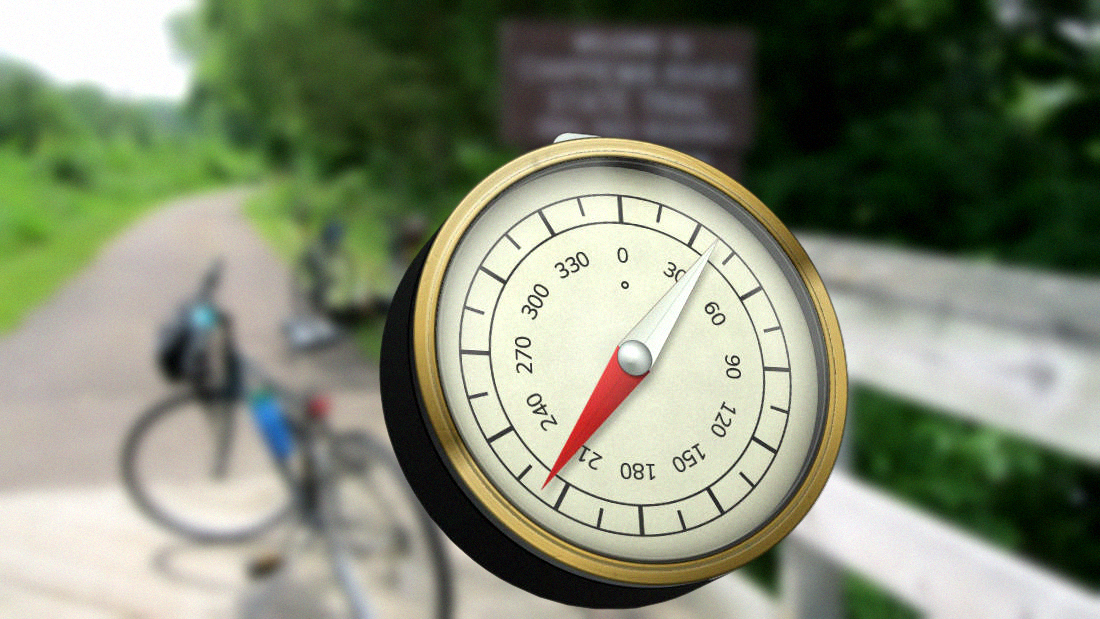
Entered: 217.5 °
